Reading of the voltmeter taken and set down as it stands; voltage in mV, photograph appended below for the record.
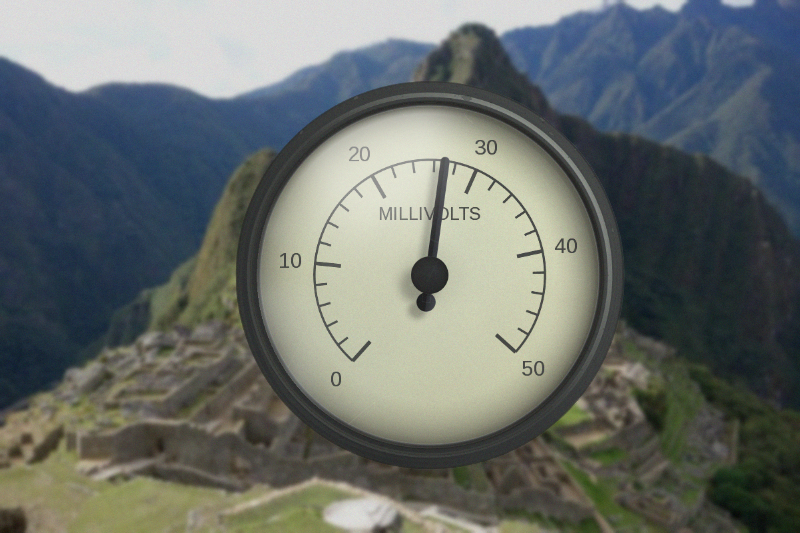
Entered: 27 mV
